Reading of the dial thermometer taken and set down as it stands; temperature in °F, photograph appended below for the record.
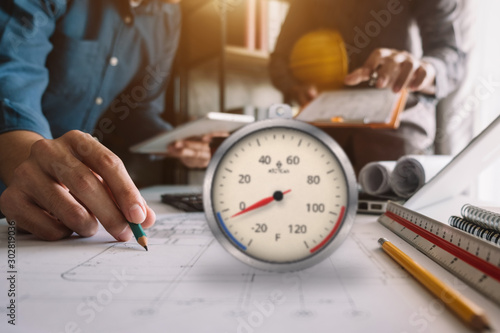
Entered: -4 °F
